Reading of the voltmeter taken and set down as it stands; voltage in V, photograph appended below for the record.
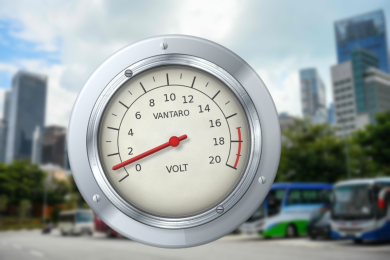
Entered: 1 V
